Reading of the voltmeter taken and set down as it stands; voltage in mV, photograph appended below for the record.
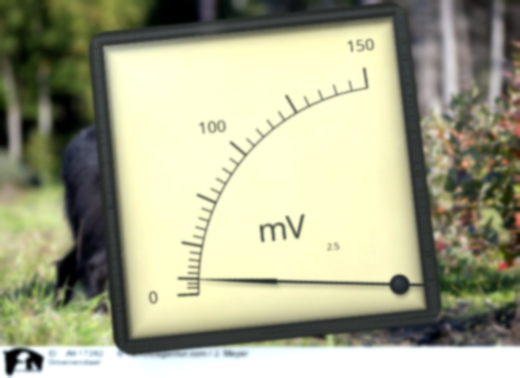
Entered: 25 mV
